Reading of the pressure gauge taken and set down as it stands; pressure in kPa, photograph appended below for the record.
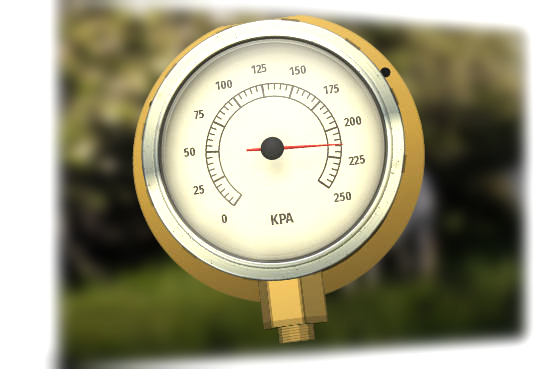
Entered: 215 kPa
